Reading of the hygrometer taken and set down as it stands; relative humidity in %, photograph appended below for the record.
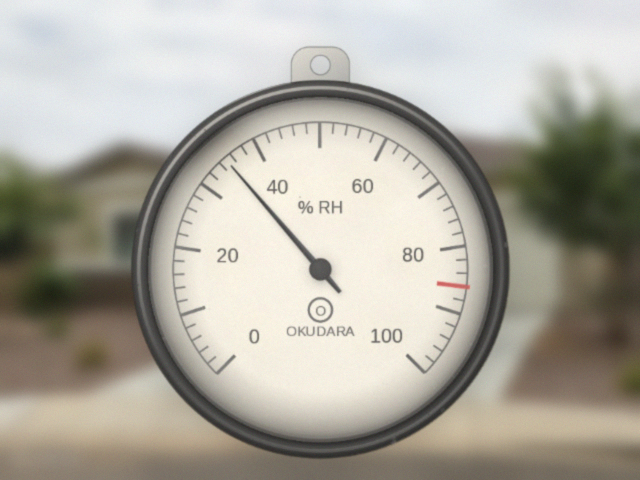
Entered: 35 %
